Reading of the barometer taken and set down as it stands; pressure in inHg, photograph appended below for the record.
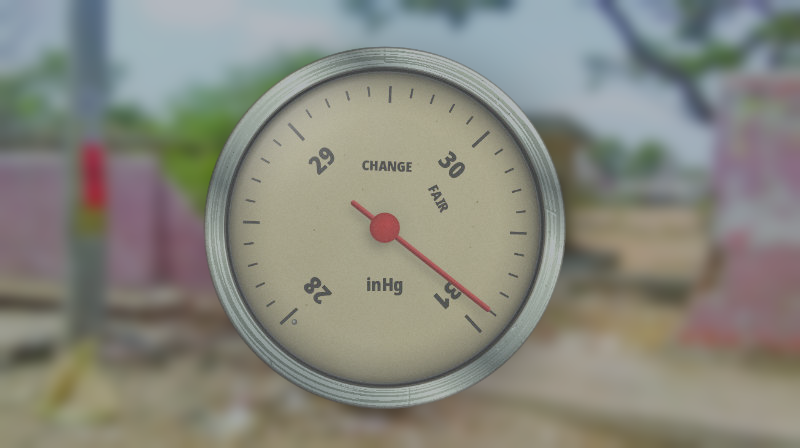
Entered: 30.9 inHg
